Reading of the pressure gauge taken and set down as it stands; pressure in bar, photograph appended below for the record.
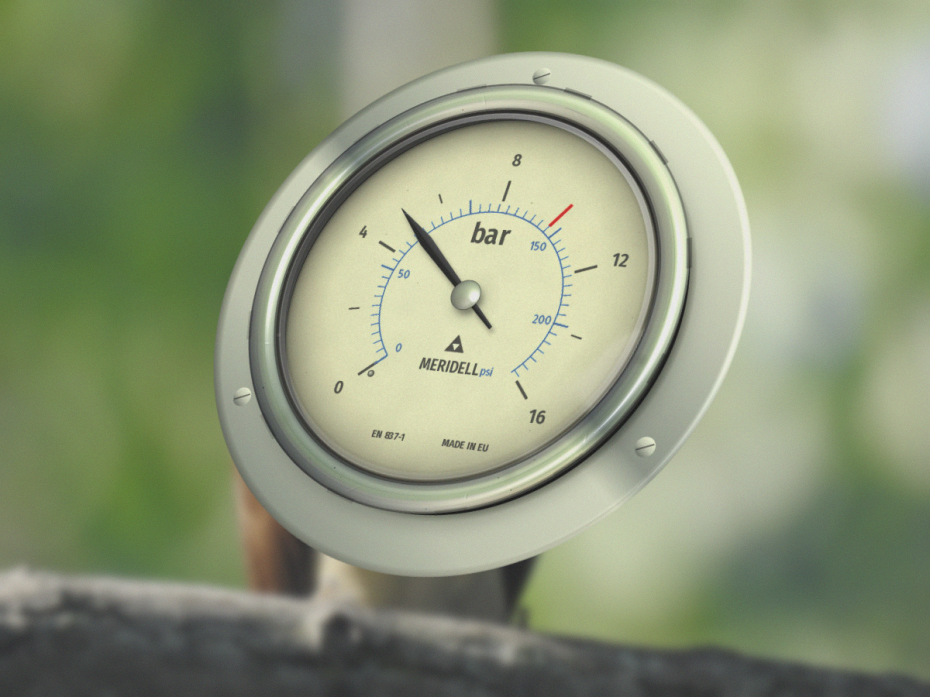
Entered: 5 bar
